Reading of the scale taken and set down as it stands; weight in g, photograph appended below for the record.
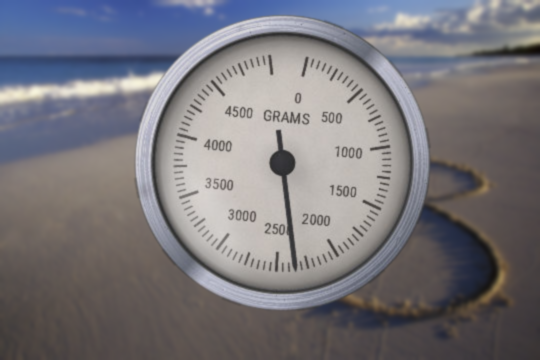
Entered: 2350 g
